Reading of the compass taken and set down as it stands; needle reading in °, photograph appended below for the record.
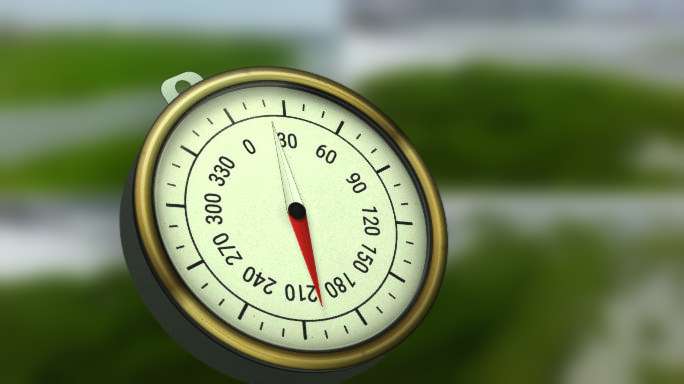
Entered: 200 °
